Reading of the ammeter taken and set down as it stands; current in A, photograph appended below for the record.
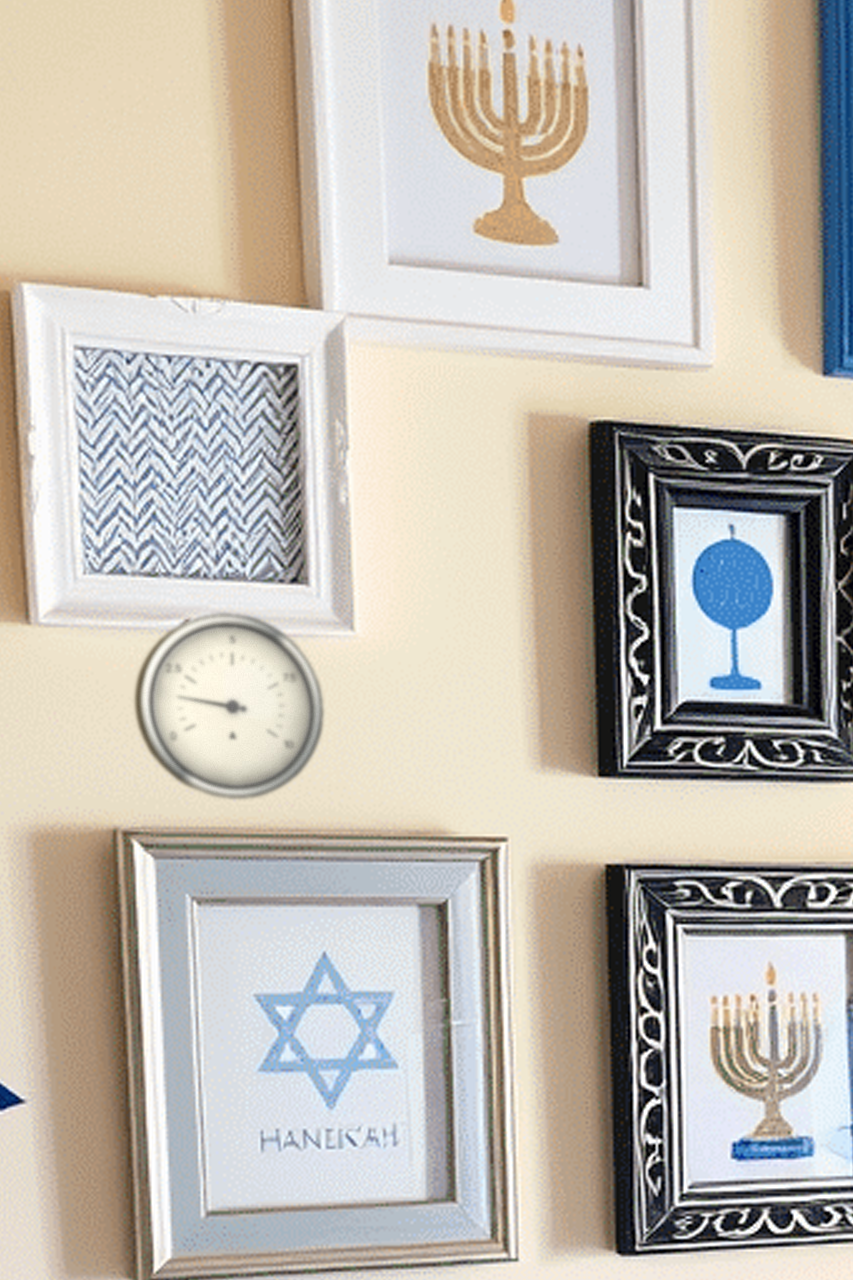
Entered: 1.5 A
